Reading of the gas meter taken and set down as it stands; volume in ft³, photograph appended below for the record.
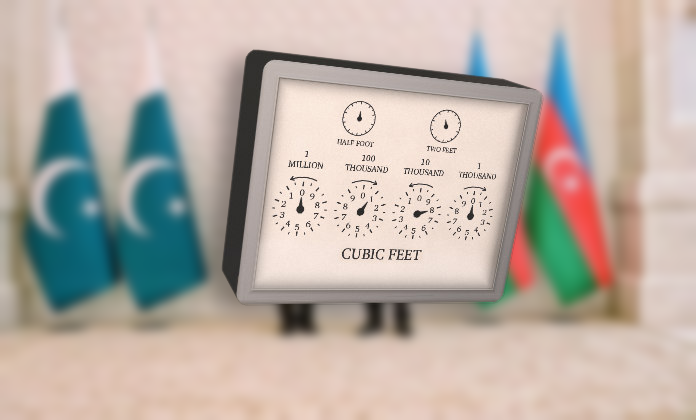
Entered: 8000 ft³
